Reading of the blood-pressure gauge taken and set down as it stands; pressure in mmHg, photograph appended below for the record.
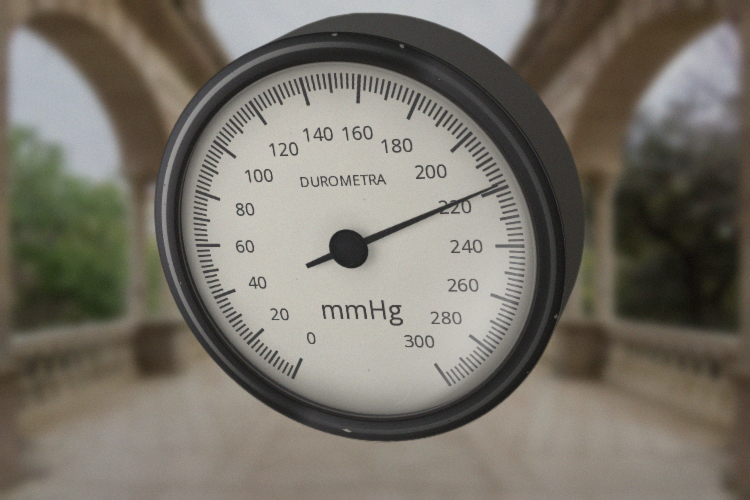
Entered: 218 mmHg
